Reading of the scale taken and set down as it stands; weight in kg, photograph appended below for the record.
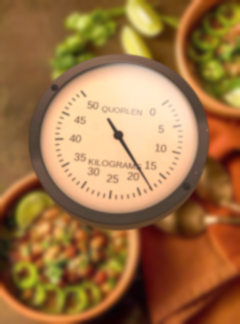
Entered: 18 kg
